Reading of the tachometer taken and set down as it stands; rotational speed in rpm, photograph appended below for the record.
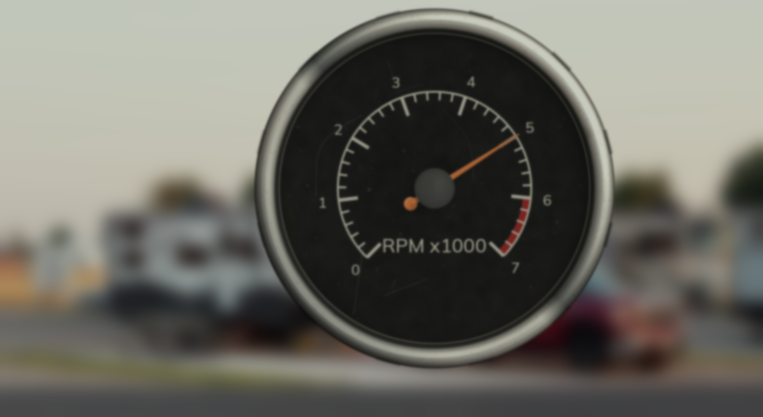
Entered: 5000 rpm
